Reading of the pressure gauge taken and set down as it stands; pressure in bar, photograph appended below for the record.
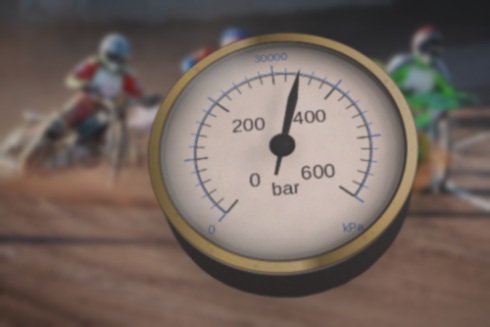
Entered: 340 bar
